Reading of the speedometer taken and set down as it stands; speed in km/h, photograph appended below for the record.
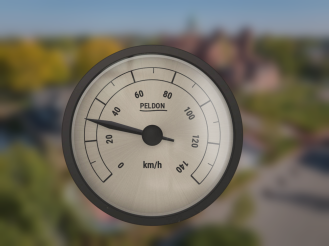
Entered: 30 km/h
